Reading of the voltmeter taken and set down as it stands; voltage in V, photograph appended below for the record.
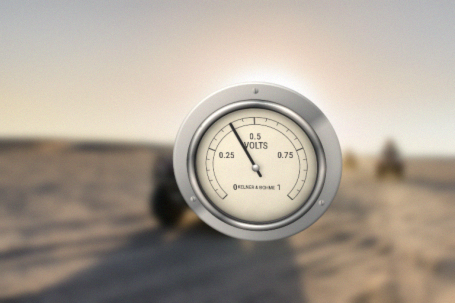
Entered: 0.4 V
